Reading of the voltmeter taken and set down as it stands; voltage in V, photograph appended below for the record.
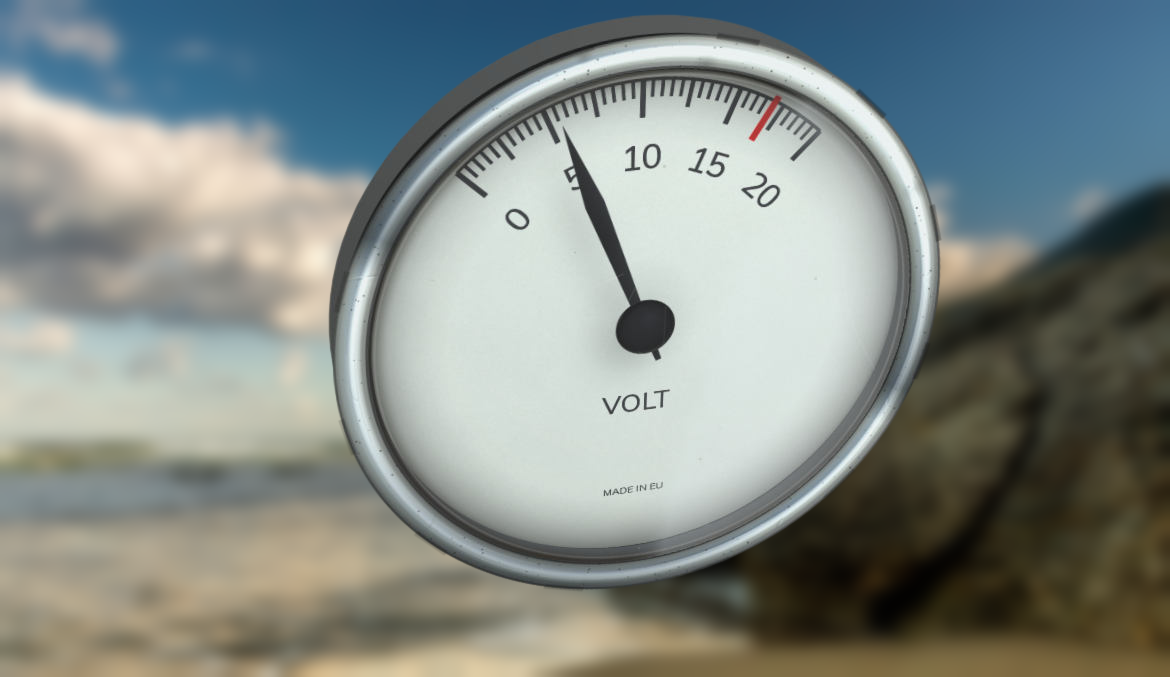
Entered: 5.5 V
